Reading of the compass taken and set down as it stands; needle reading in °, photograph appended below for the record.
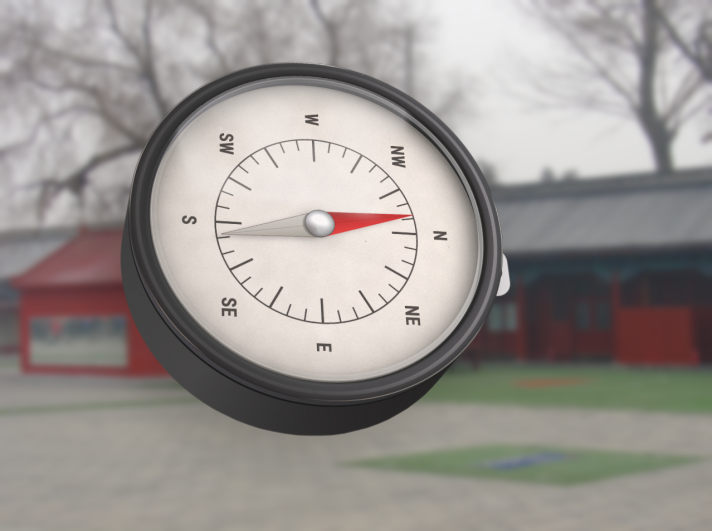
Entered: 350 °
